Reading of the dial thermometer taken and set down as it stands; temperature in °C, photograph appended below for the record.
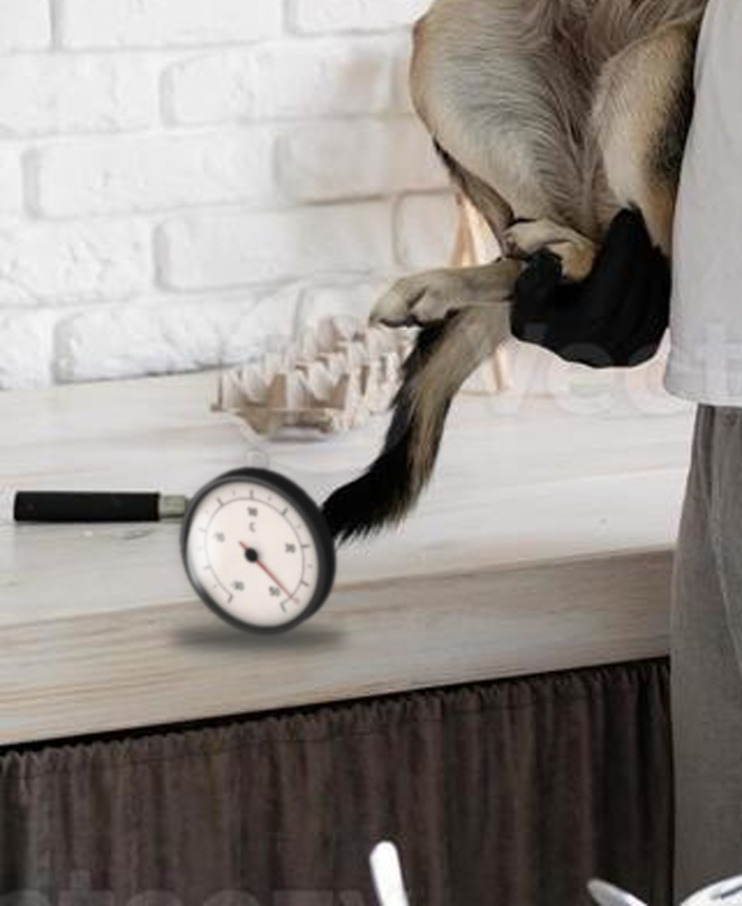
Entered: 45 °C
